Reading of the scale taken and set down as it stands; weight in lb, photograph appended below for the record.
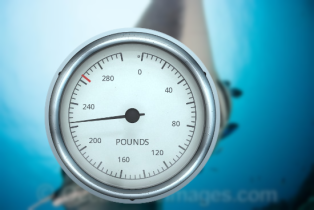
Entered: 224 lb
